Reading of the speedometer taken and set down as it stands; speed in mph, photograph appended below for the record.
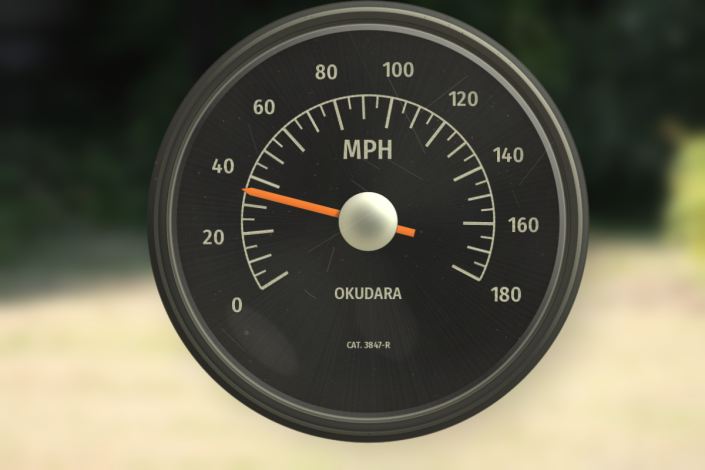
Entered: 35 mph
